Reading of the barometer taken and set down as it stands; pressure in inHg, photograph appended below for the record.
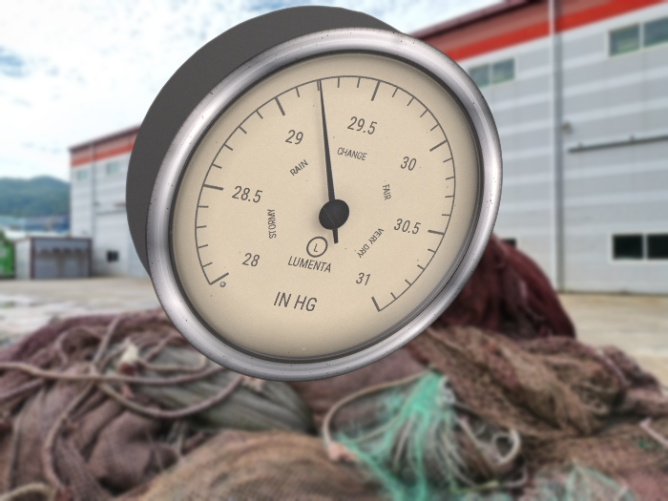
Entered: 29.2 inHg
